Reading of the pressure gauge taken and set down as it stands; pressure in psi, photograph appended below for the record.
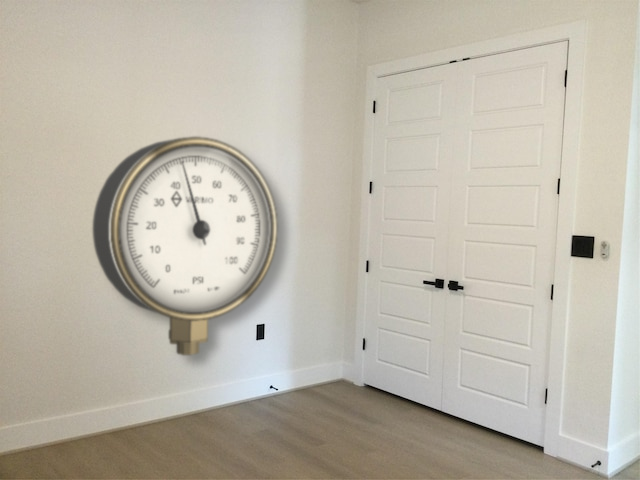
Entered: 45 psi
